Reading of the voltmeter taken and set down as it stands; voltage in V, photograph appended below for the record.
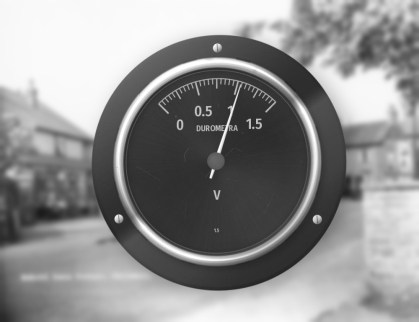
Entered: 1.05 V
